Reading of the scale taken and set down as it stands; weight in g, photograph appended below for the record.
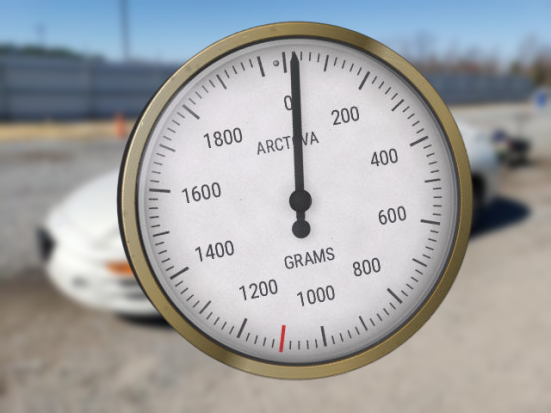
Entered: 20 g
